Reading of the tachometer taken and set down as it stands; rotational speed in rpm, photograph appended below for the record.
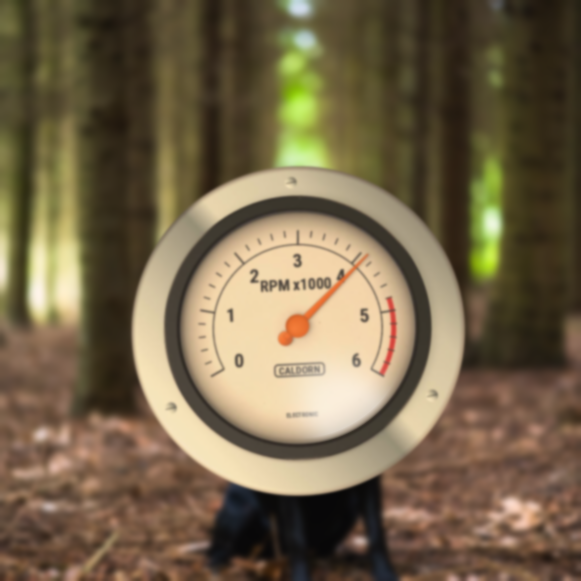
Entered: 4100 rpm
